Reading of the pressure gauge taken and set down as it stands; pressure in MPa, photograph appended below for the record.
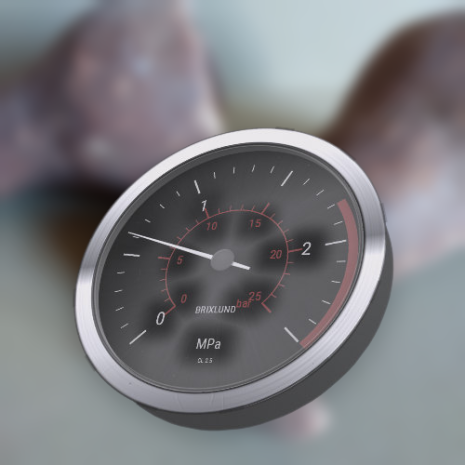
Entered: 0.6 MPa
